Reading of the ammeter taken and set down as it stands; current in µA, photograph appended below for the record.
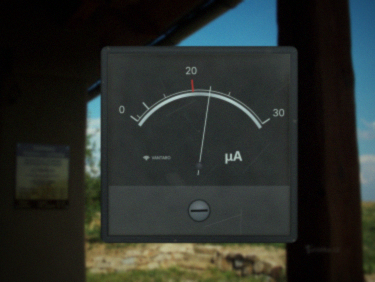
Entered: 22.5 µA
